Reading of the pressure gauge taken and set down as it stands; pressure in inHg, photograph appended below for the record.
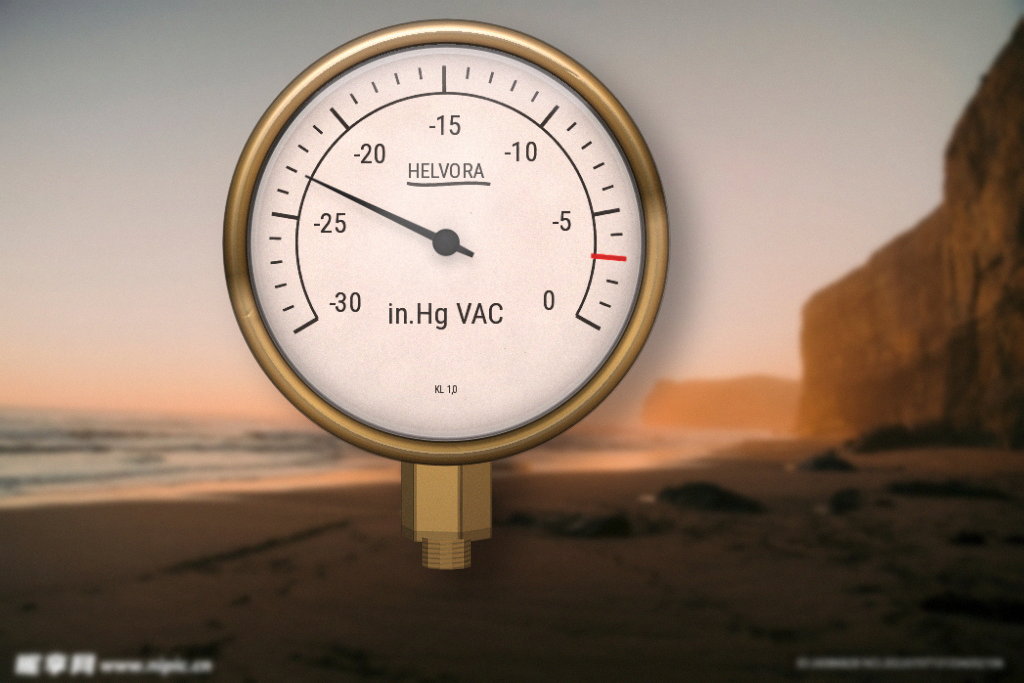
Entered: -23 inHg
